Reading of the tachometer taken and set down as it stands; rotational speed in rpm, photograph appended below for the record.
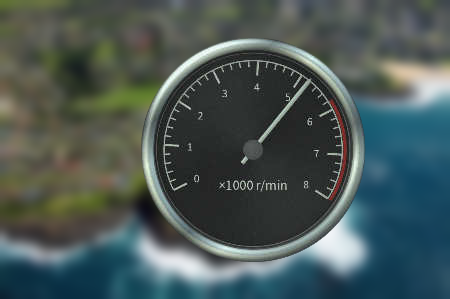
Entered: 5200 rpm
